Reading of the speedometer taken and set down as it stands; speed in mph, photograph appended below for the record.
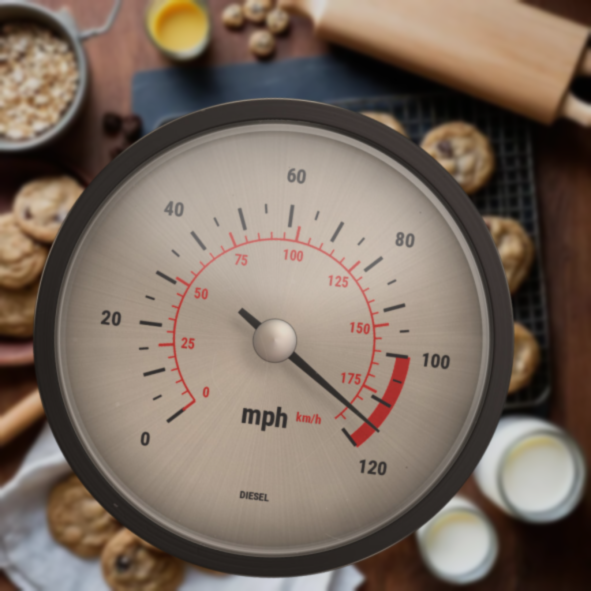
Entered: 115 mph
